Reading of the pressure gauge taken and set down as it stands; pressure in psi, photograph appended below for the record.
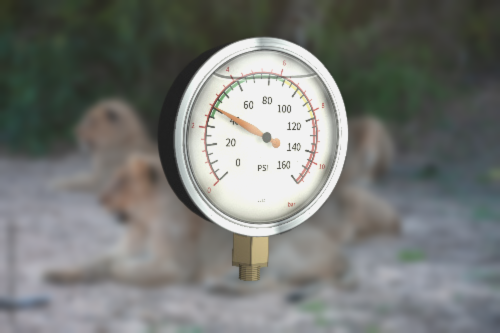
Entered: 40 psi
